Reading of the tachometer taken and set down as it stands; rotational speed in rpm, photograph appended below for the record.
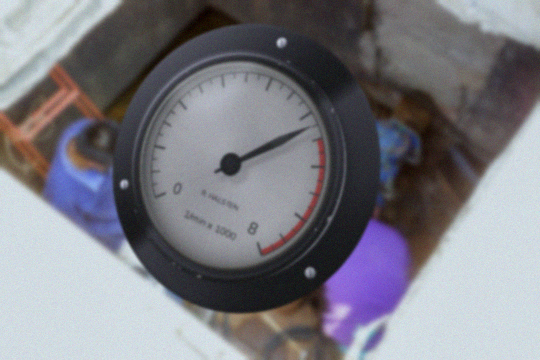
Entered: 5250 rpm
